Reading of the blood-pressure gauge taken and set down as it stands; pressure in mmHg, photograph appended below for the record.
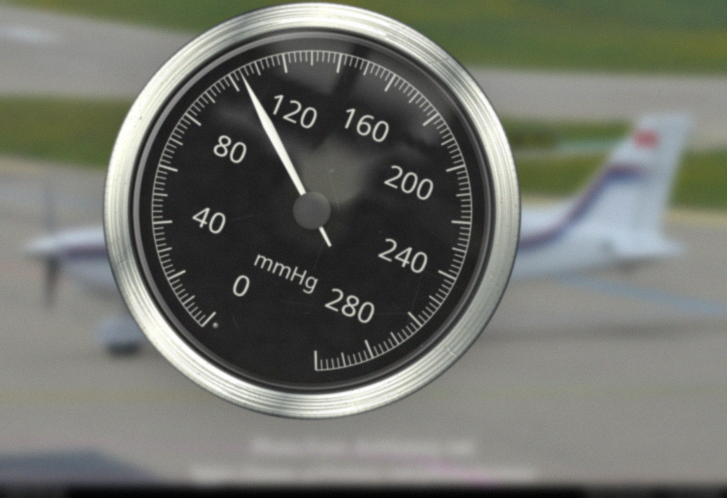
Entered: 104 mmHg
